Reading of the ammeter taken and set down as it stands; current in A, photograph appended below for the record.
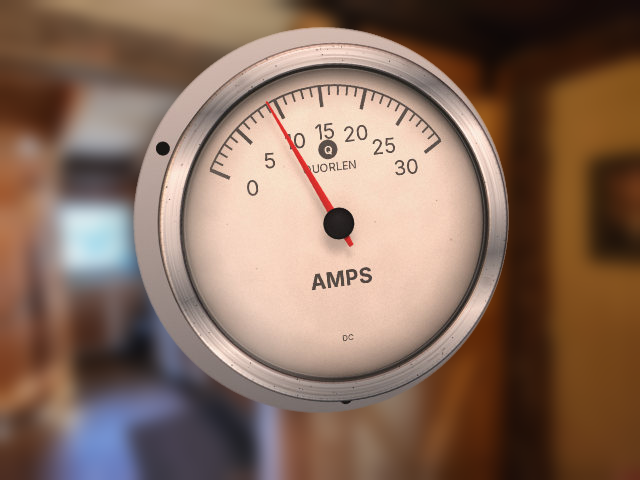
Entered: 9 A
